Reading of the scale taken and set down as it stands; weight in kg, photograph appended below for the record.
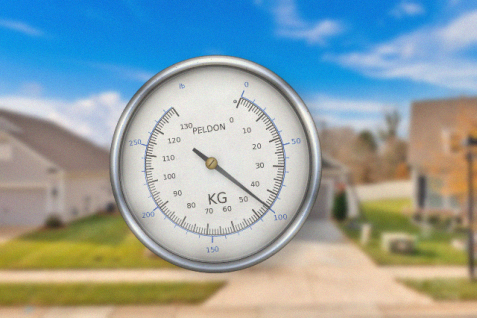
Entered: 45 kg
